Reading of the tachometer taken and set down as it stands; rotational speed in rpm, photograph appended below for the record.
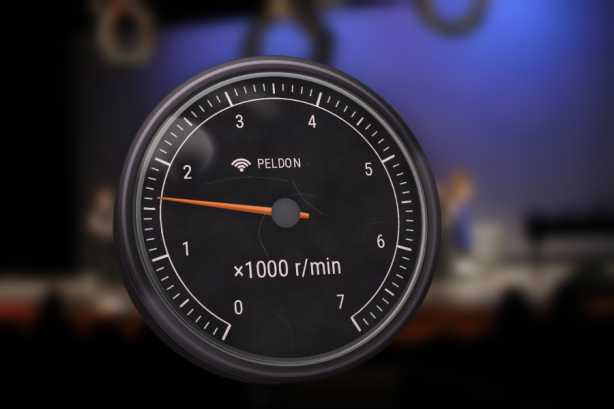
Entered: 1600 rpm
